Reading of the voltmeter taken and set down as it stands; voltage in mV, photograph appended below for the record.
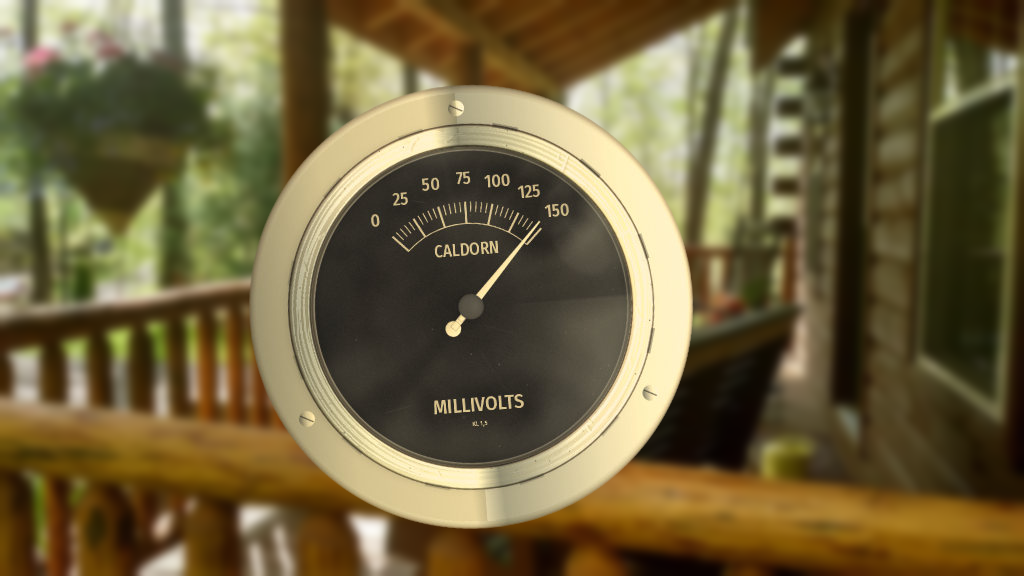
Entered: 145 mV
